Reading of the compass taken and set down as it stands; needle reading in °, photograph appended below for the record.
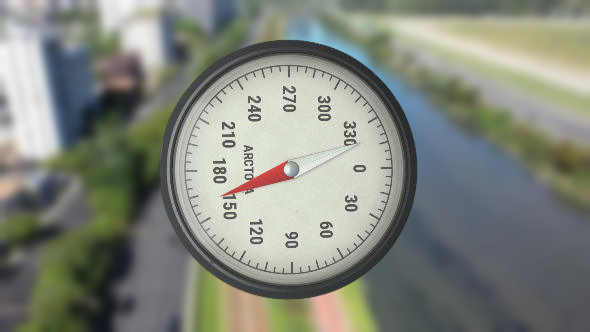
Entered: 160 °
